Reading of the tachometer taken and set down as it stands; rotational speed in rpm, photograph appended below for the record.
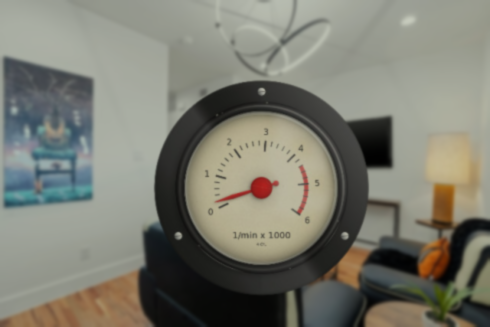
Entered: 200 rpm
